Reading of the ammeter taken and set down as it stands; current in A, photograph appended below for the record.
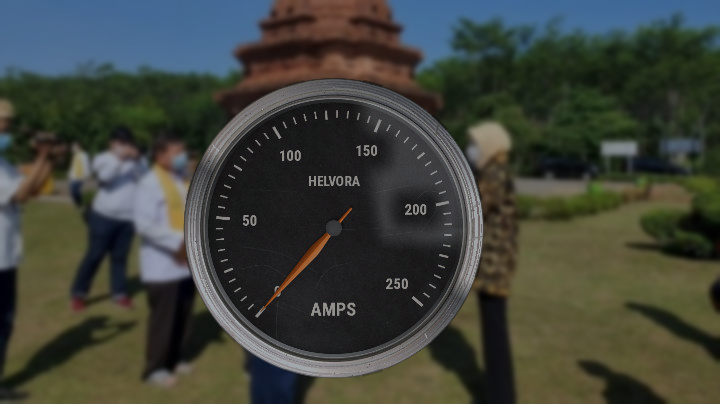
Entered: 0 A
